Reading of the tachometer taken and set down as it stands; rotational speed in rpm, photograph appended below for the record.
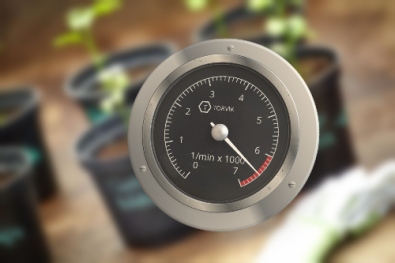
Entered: 6500 rpm
